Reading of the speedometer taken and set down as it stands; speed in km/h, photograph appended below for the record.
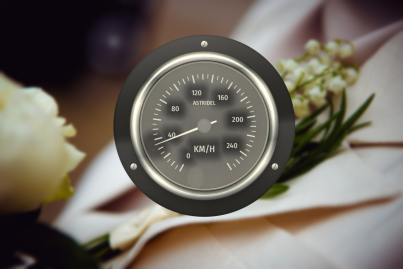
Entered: 35 km/h
